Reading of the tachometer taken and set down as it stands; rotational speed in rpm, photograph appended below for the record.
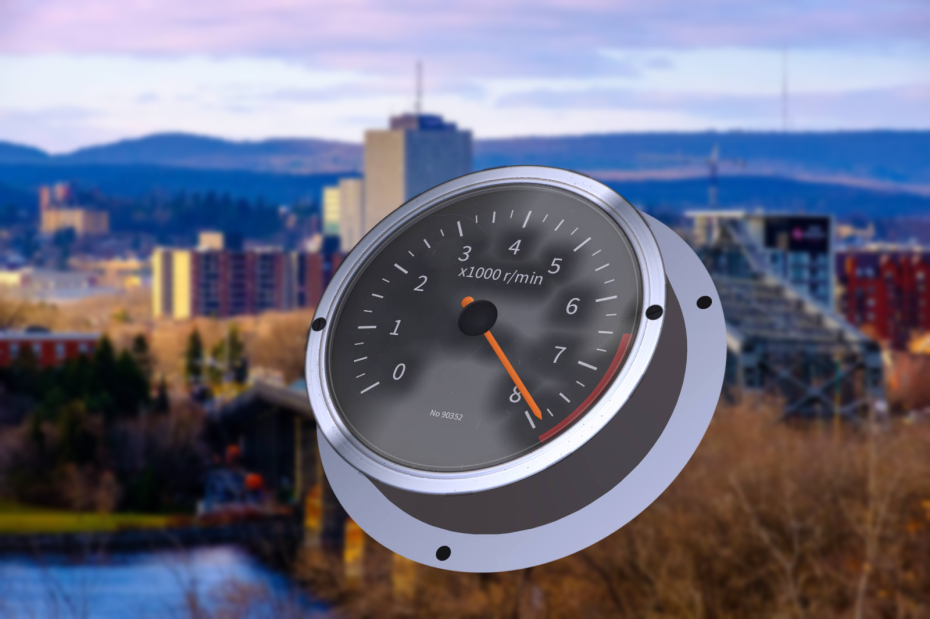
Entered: 7875 rpm
